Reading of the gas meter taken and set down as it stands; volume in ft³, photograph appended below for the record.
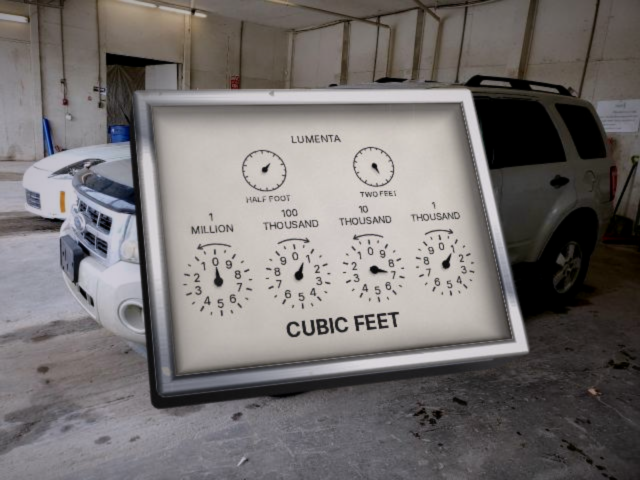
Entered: 7100 ft³
